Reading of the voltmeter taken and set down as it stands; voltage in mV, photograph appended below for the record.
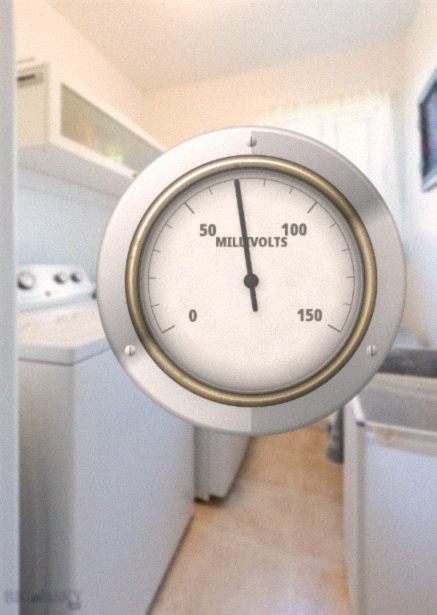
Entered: 70 mV
